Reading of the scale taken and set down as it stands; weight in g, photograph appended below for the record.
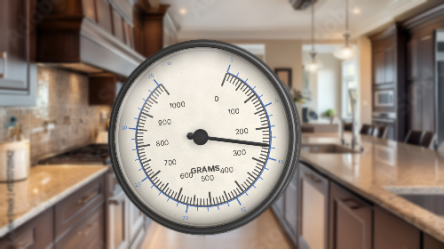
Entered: 250 g
